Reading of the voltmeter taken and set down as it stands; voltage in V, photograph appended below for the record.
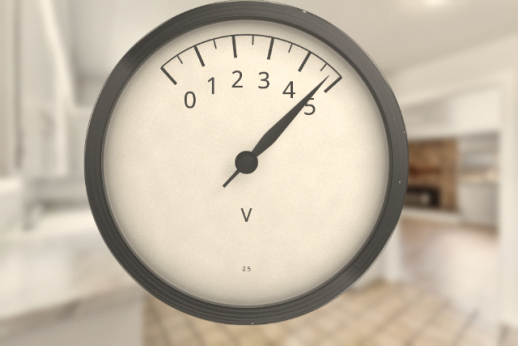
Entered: 4.75 V
